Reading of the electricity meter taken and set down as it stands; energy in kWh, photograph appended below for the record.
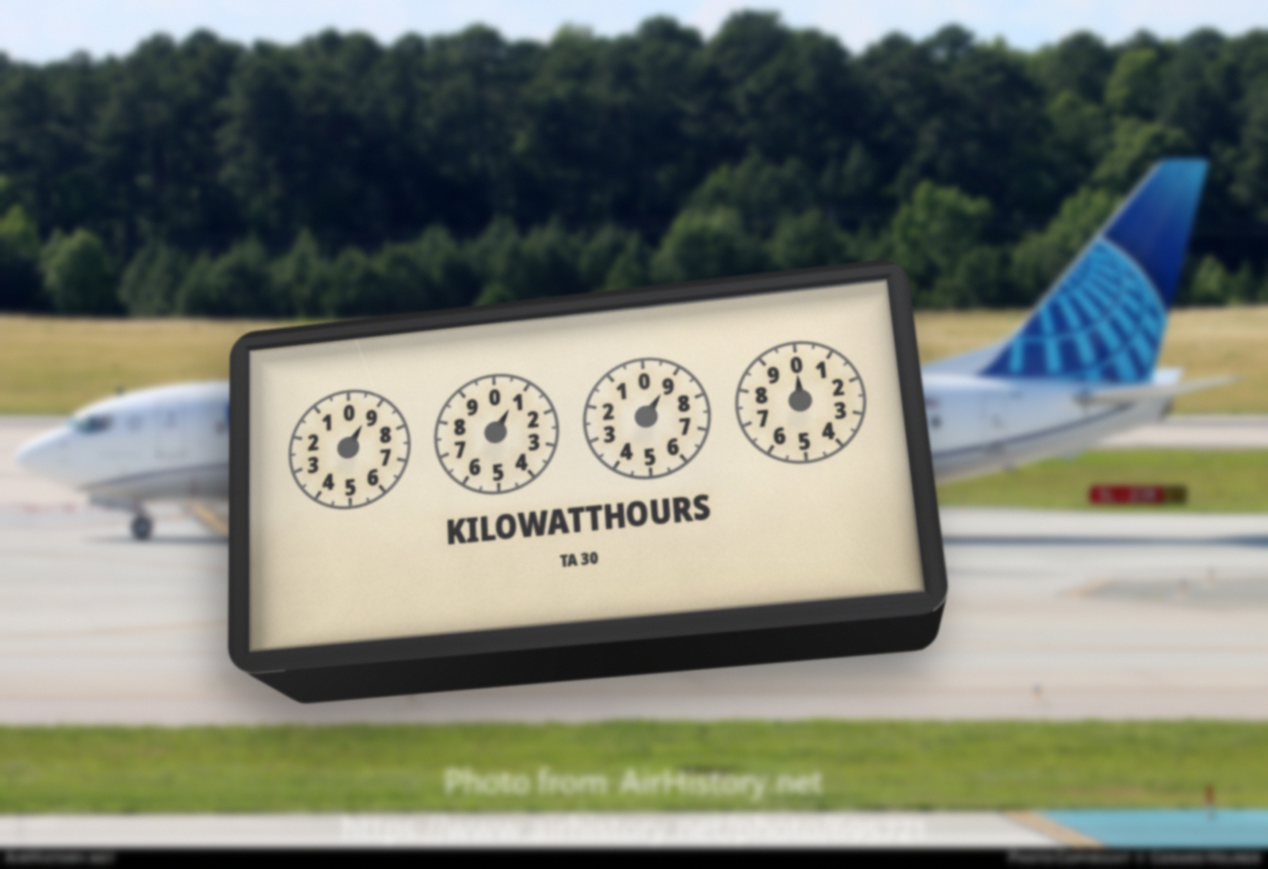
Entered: 9090 kWh
